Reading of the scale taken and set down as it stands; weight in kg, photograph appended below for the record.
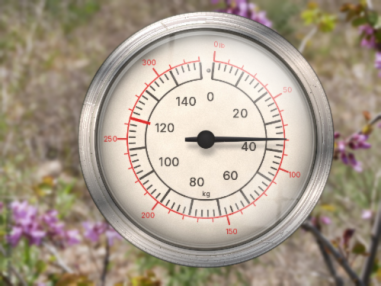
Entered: 36 kg
